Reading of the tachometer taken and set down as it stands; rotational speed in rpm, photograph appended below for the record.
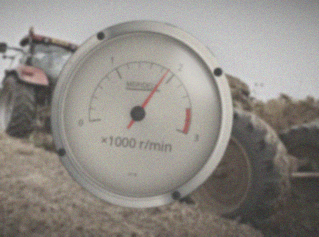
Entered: 1900 rpm
